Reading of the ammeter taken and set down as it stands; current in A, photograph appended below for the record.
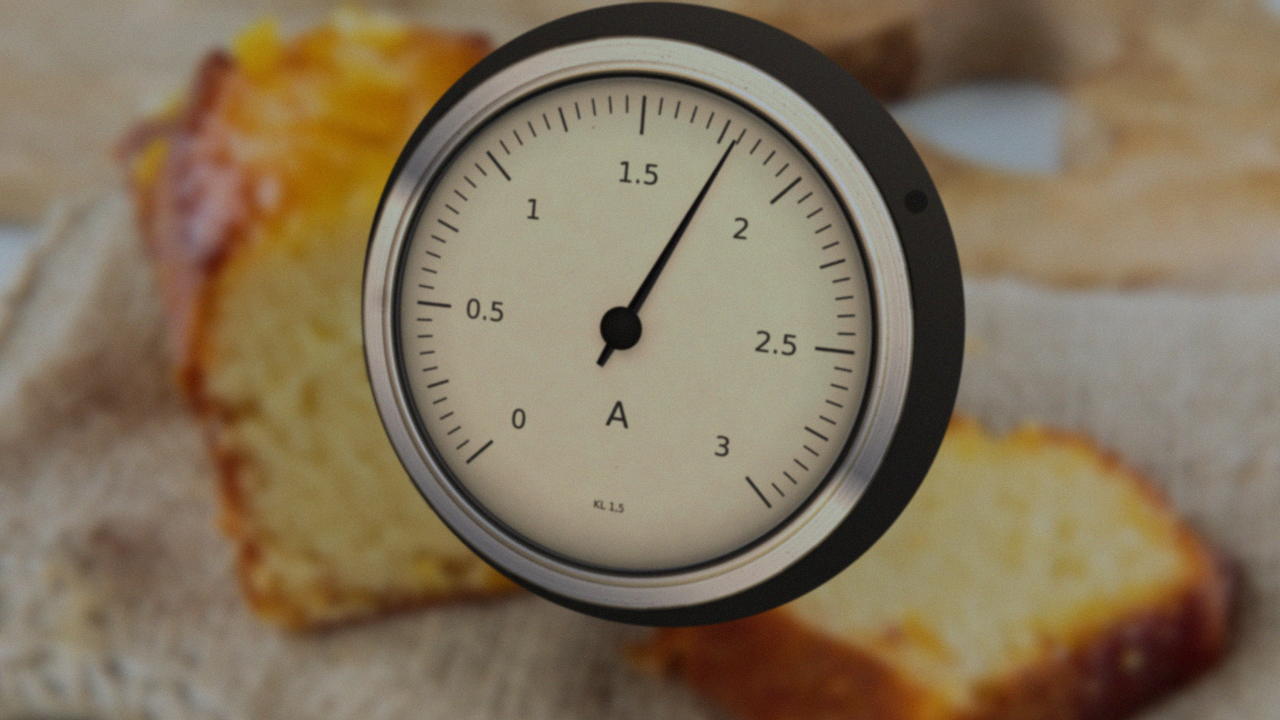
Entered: 1.8 A
